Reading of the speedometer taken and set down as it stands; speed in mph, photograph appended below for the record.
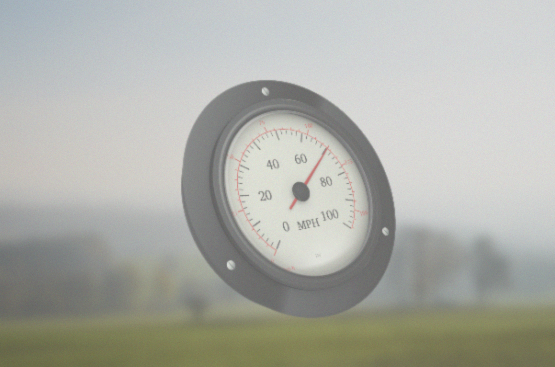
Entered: 70 mph
